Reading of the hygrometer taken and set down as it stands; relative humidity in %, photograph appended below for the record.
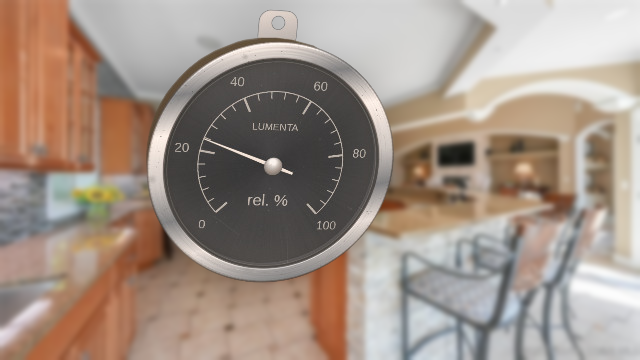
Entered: 24 %
